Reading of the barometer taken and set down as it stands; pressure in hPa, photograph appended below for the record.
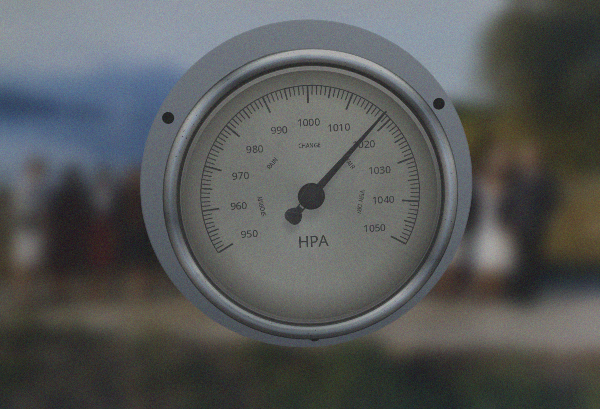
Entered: 1018 hPa
